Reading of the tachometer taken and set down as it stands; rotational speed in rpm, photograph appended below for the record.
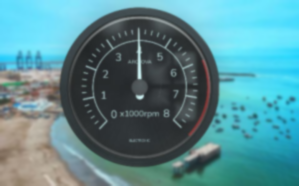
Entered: 4000 rpm
